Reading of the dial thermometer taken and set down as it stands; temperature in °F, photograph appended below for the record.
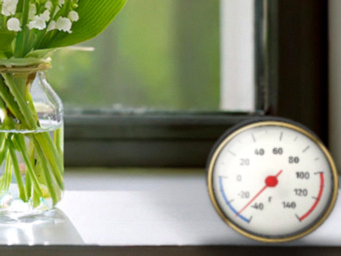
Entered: -30 °F
